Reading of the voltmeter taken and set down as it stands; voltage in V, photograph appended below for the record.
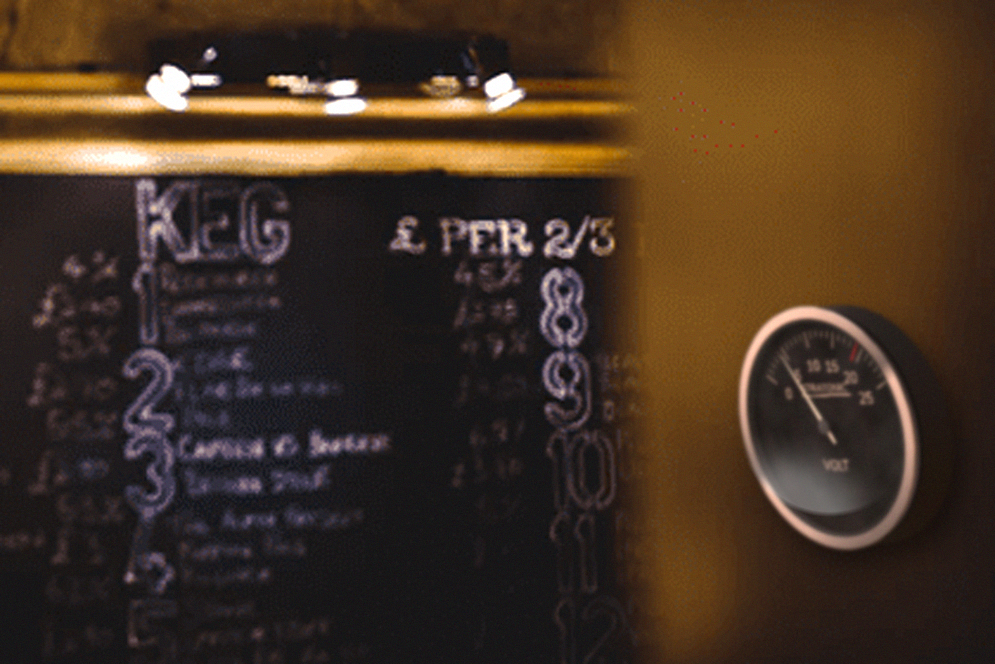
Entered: 5 V
